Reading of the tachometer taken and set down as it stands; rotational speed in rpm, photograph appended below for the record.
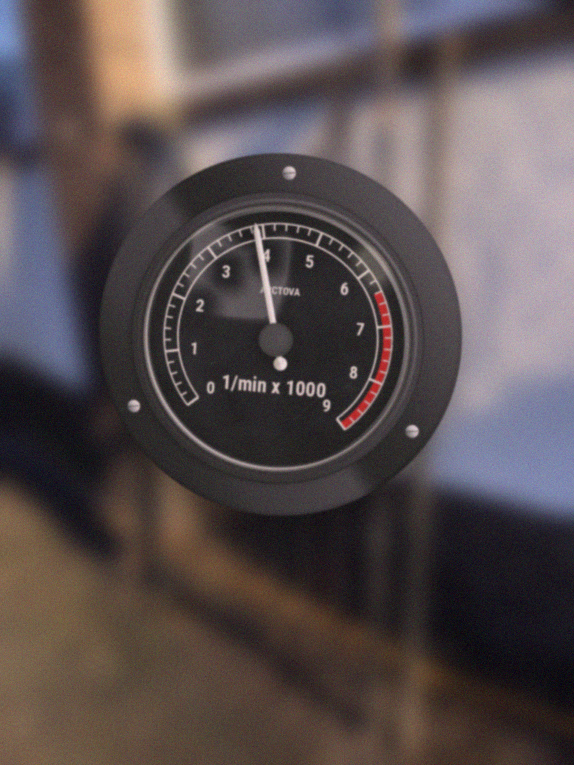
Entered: 3900 rpm
